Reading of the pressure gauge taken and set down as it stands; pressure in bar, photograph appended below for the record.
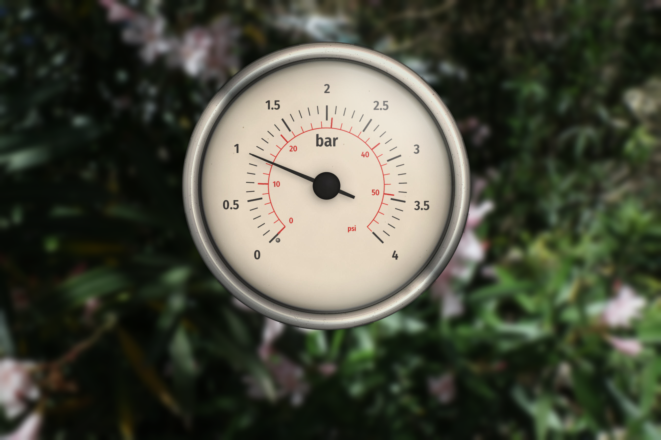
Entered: 1 bar
